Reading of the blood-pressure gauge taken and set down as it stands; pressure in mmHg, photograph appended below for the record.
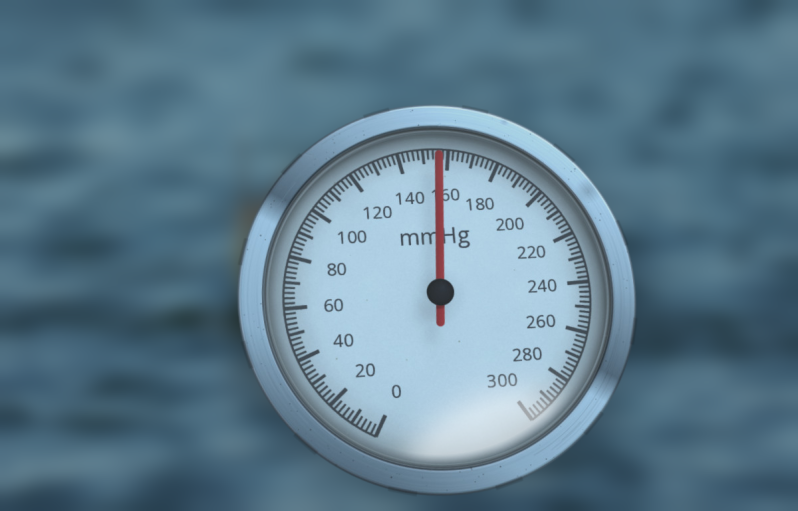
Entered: 156 mmHg
